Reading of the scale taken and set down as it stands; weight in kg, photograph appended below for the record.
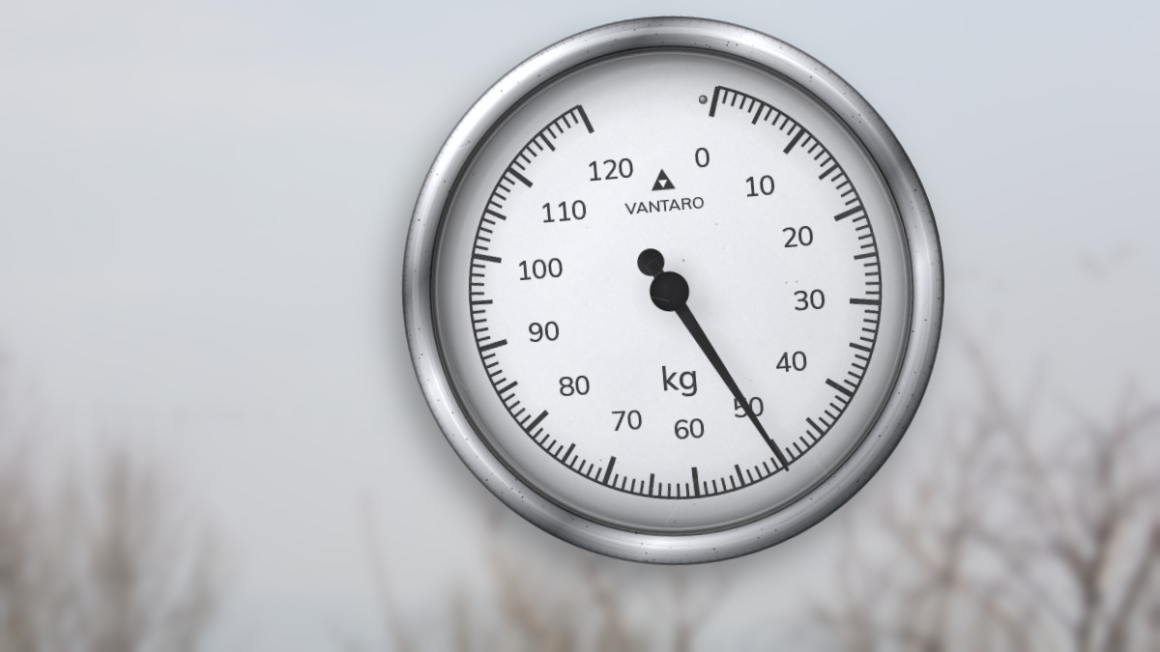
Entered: 50 kg
